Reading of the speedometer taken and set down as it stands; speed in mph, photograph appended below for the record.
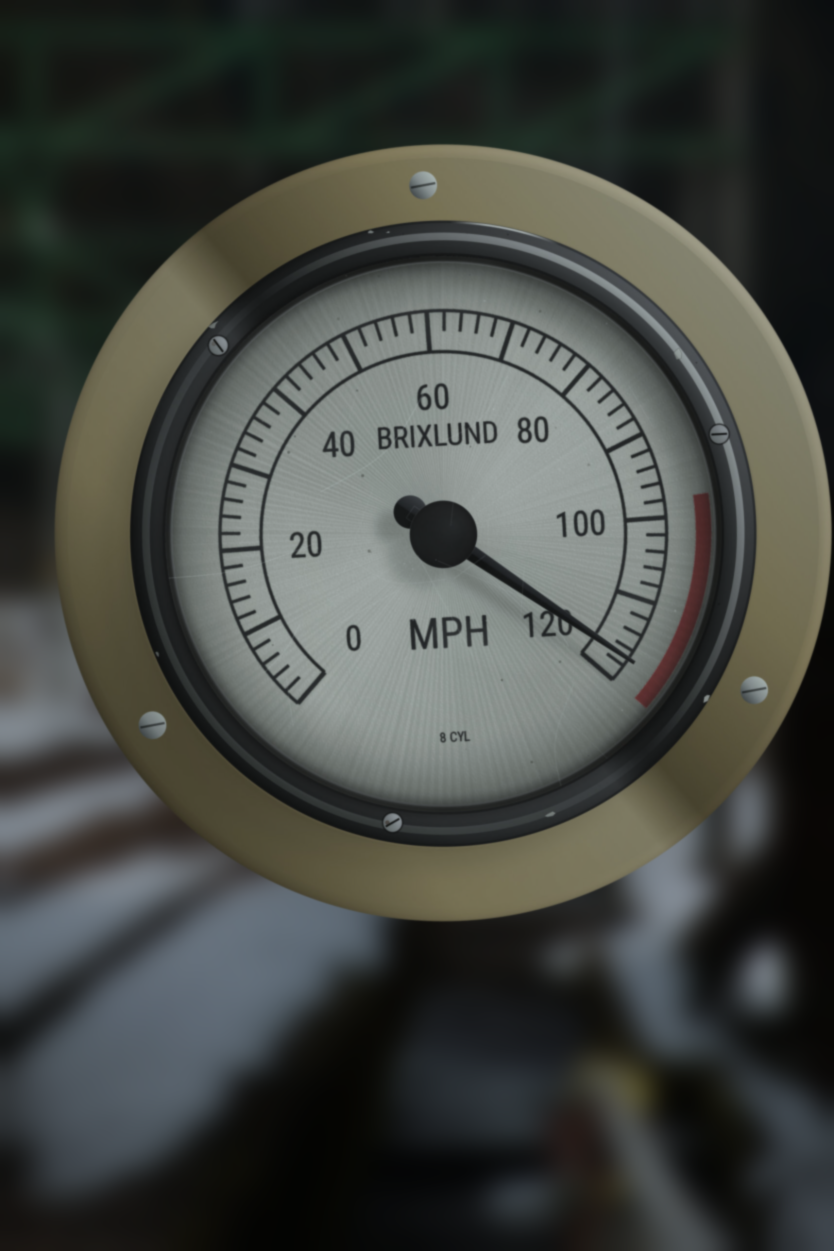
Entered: 117 mph
